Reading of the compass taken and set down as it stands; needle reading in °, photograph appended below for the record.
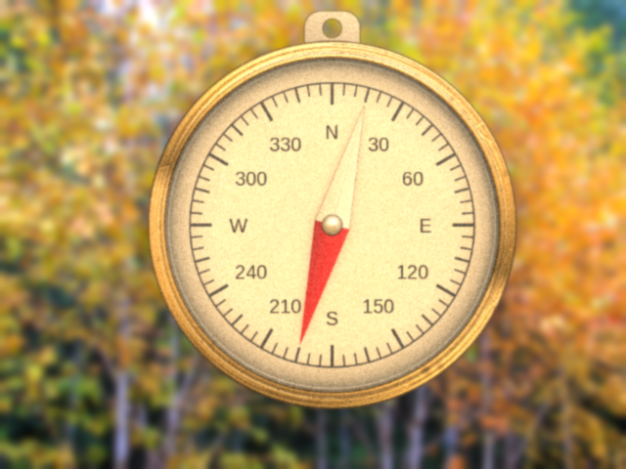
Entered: 195 °
